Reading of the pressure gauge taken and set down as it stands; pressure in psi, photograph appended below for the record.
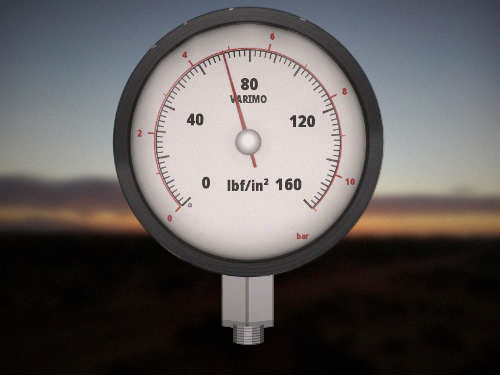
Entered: 70 psi
